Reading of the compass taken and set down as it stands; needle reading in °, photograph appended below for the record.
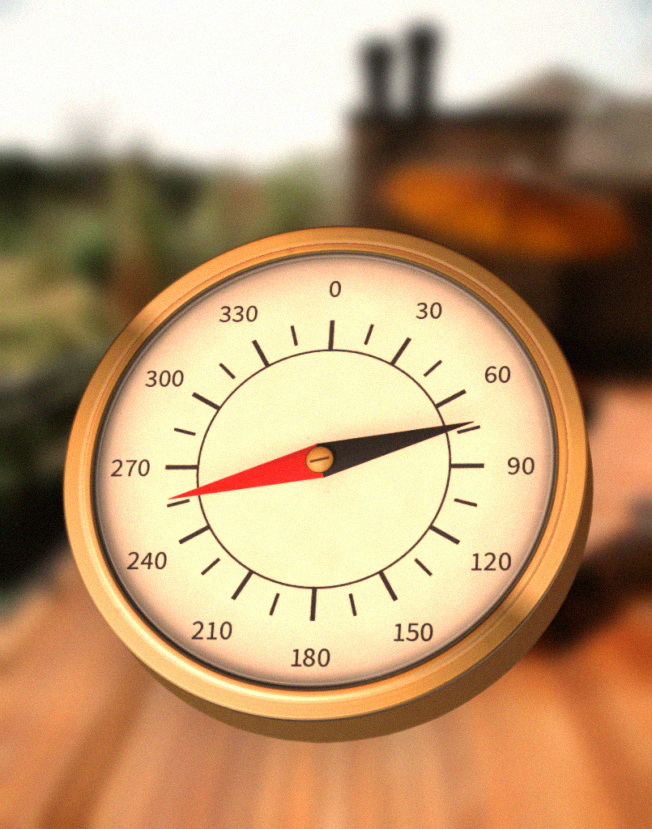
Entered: 255 °
